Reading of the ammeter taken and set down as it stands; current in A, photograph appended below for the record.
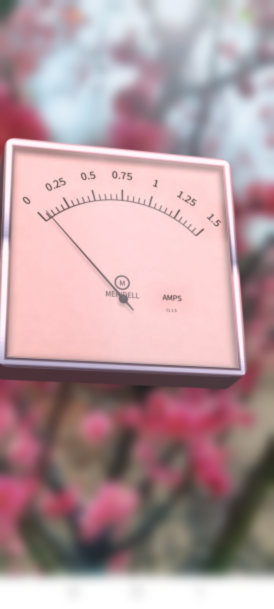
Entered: 0.05 A
